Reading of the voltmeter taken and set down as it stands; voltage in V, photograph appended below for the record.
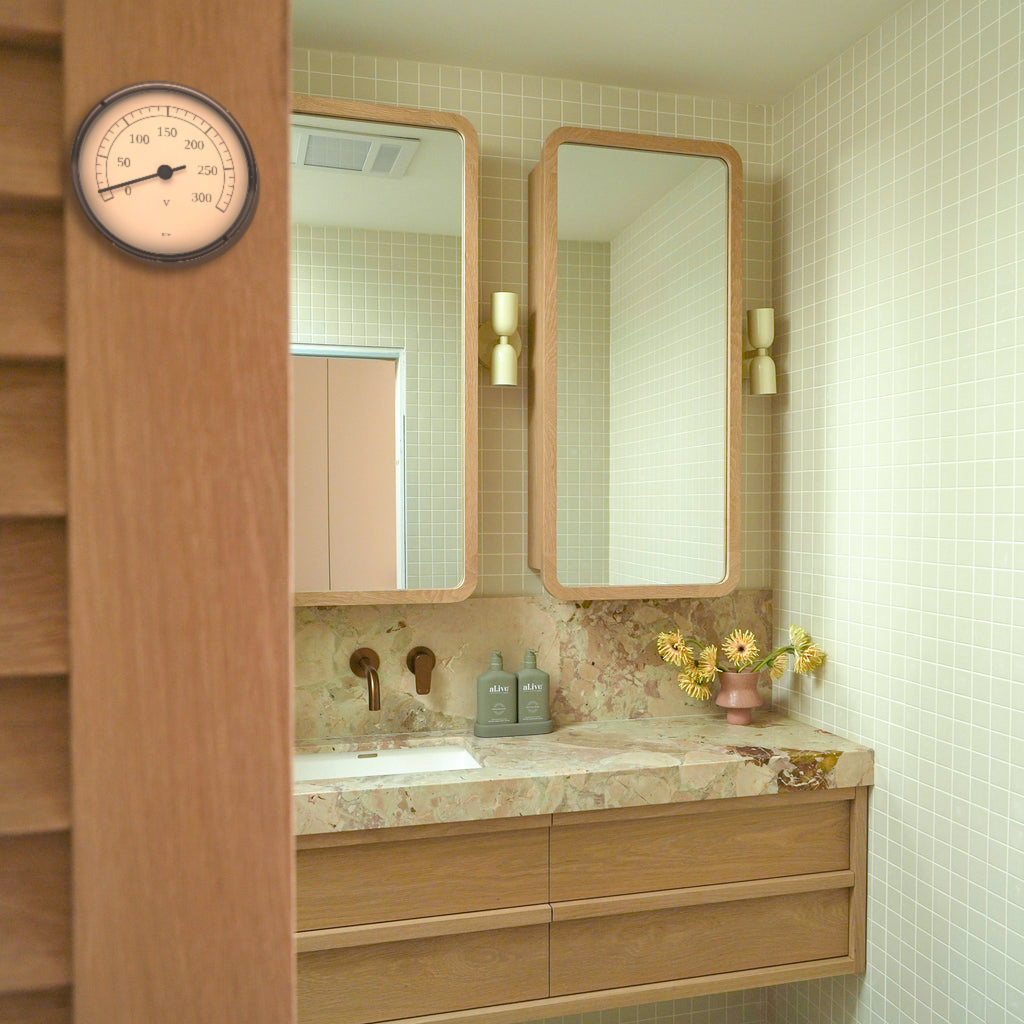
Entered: 10 V
